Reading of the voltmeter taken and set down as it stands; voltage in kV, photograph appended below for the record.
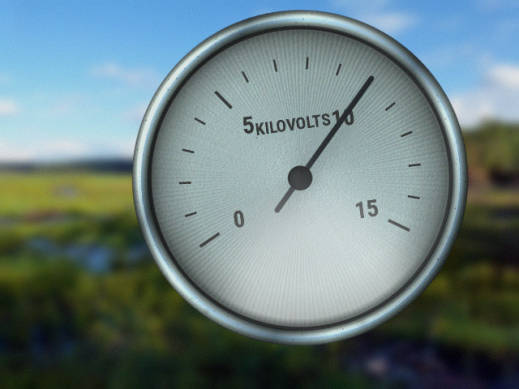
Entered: 10 kV
